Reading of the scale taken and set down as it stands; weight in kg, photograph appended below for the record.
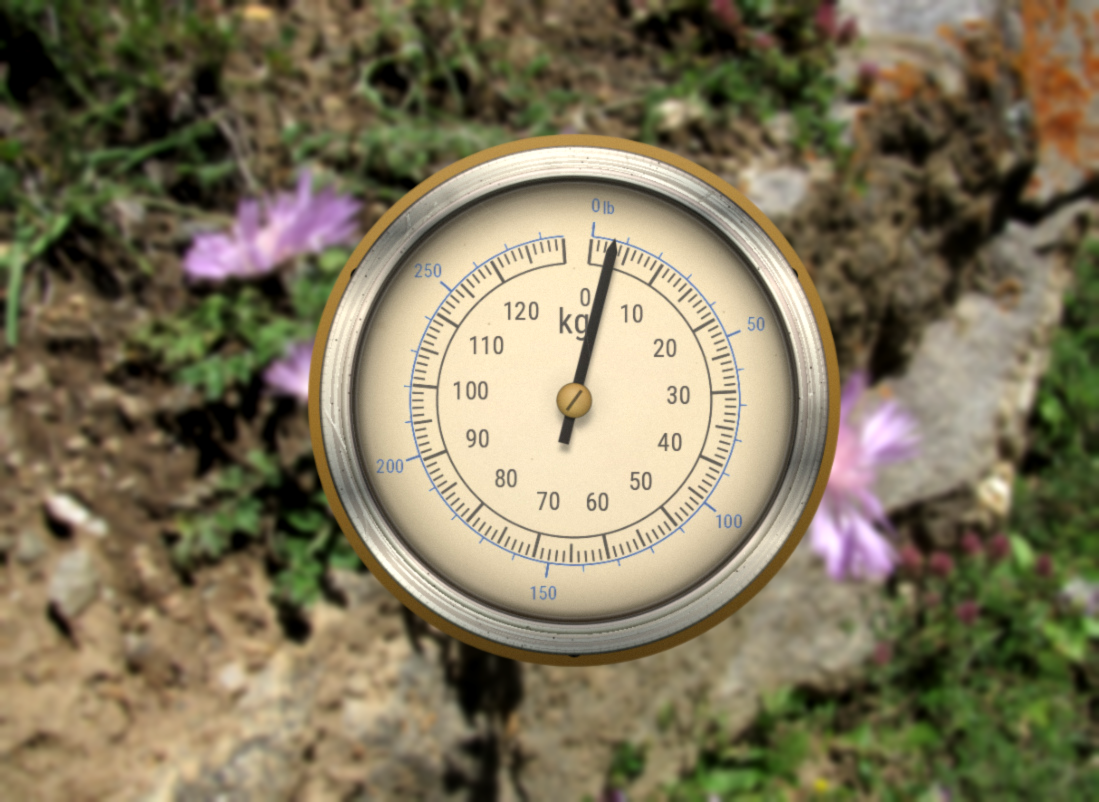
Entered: 3 kg
